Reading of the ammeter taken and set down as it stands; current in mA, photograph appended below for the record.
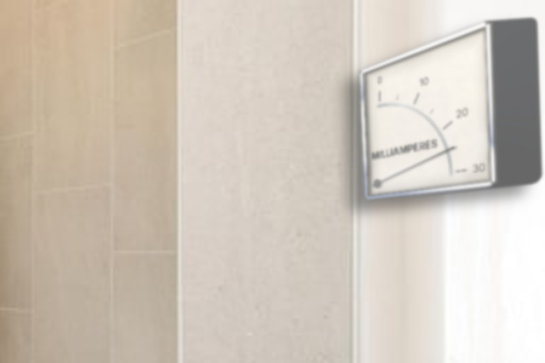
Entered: 25 mA
